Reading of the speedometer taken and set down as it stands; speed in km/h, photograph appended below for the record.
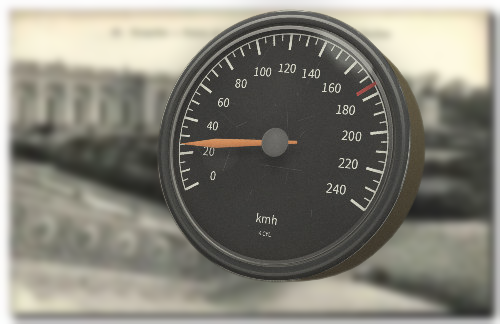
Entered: 25 km/h
